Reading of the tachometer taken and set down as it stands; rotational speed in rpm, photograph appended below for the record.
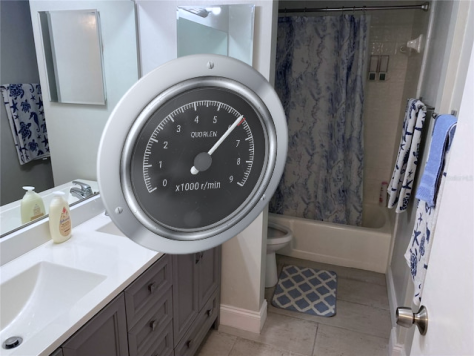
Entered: 6000 rpm
